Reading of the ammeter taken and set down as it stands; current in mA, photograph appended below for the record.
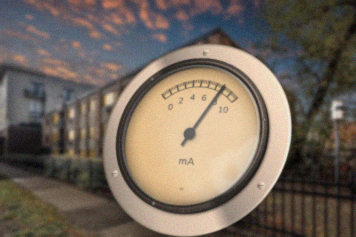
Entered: 8 mA
